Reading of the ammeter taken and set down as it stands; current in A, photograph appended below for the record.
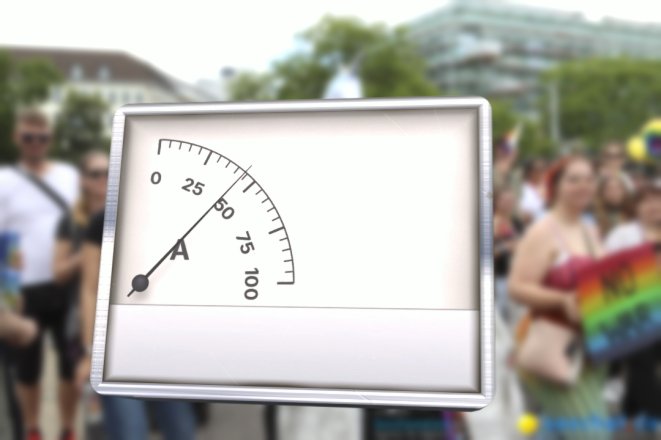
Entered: 45 A
